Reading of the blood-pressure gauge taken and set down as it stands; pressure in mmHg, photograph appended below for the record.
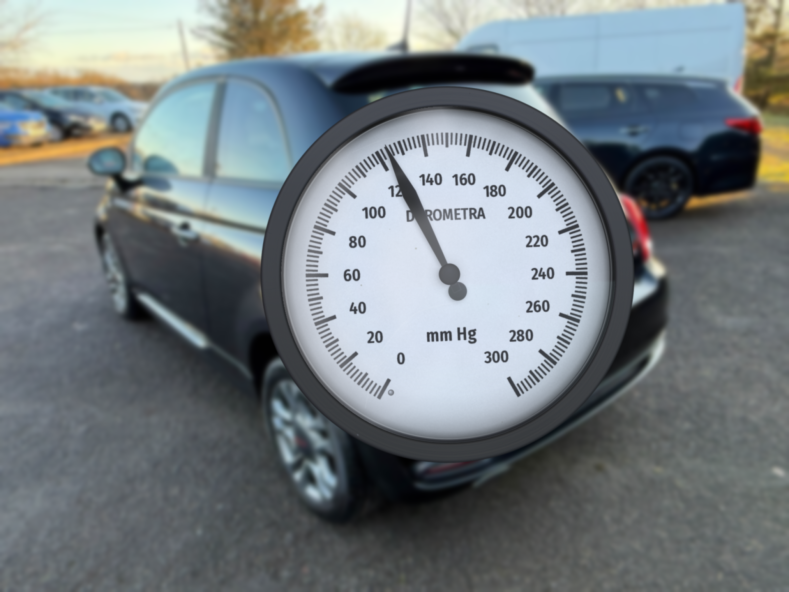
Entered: 124 mmHg
